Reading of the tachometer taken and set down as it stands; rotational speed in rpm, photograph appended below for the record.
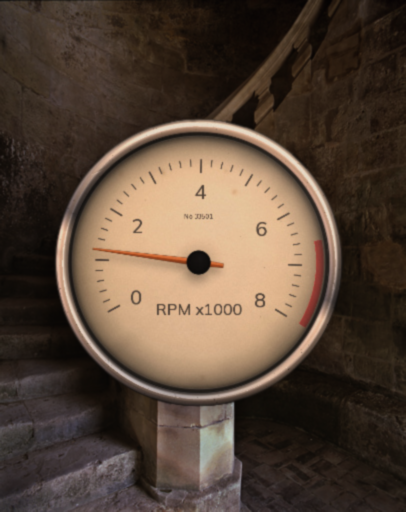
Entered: 1200 rpm
